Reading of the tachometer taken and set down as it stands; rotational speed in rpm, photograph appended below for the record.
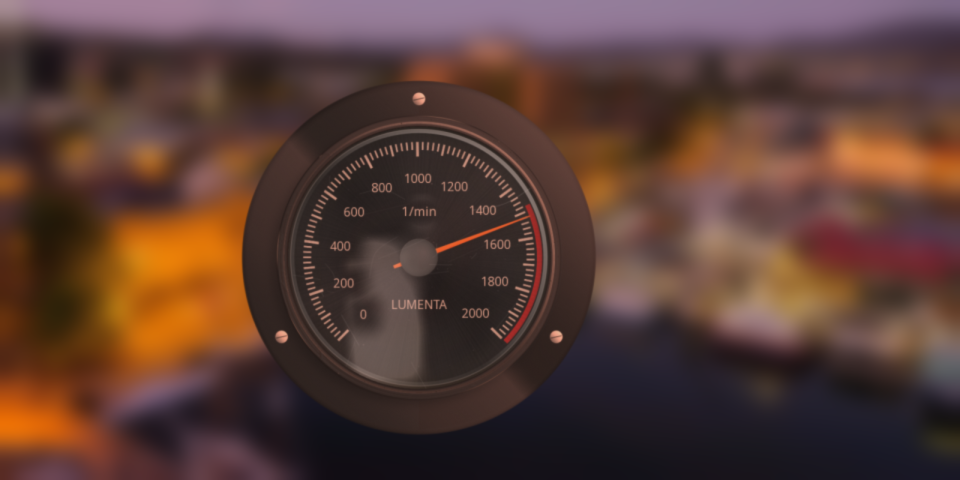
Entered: 1520 rpm
